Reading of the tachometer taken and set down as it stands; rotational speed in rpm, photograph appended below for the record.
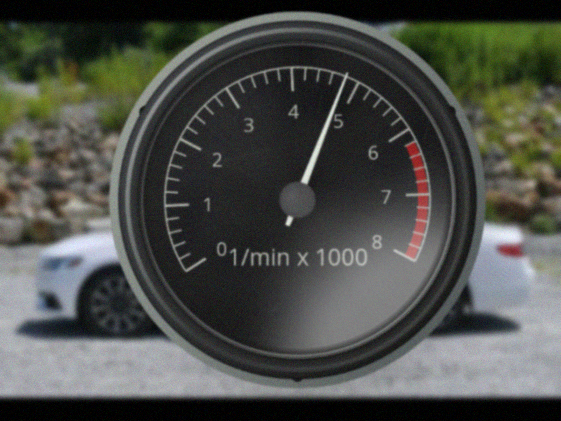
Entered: 4800 rpm
